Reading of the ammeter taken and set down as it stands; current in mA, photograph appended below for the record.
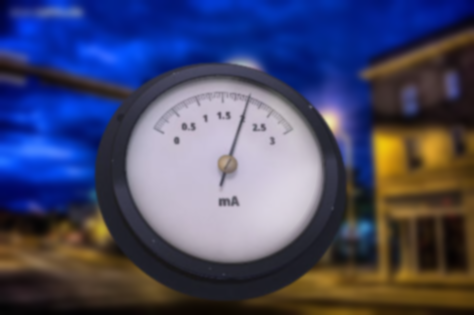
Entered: 2 mA
